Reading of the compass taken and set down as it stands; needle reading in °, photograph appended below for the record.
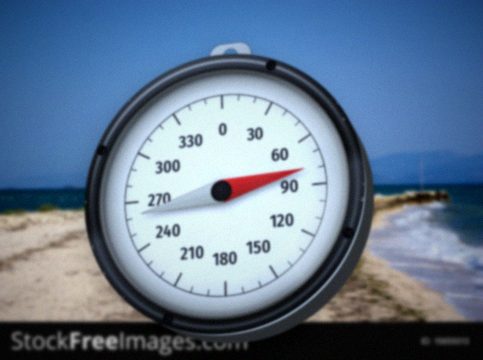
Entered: 80 °
